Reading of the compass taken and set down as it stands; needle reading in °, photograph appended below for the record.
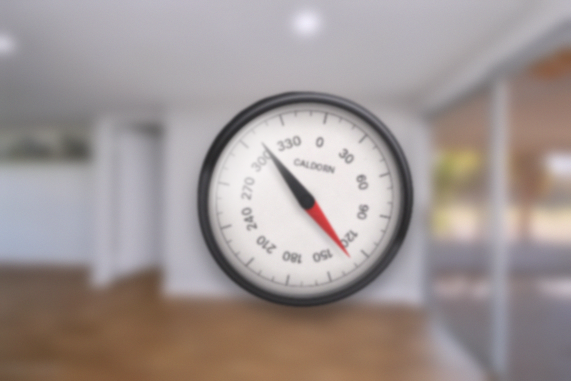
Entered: 130 °
